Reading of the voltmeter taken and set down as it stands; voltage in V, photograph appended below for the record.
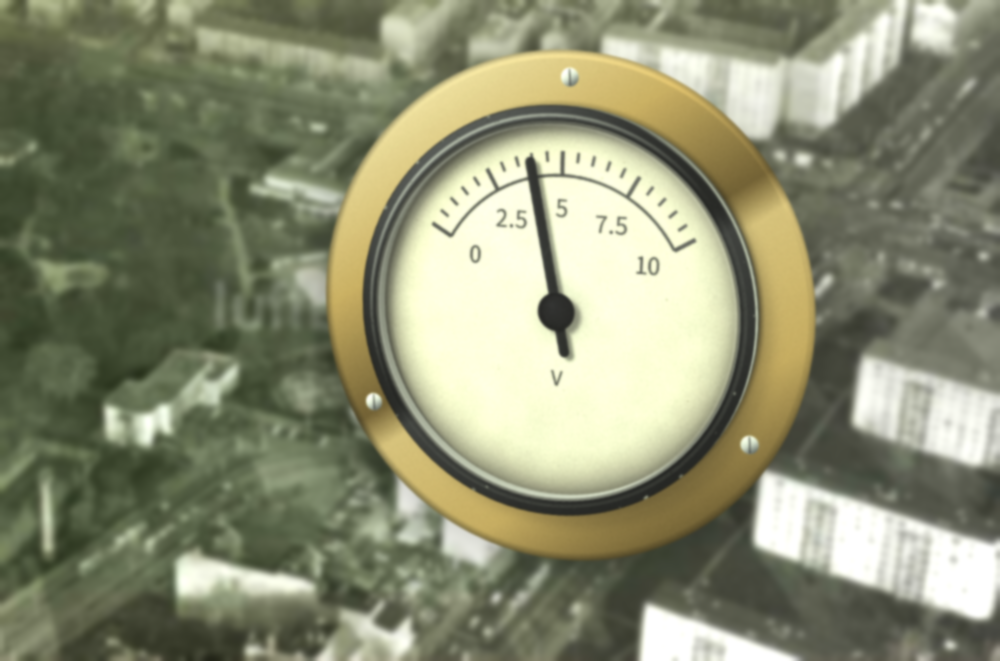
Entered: 4 V
